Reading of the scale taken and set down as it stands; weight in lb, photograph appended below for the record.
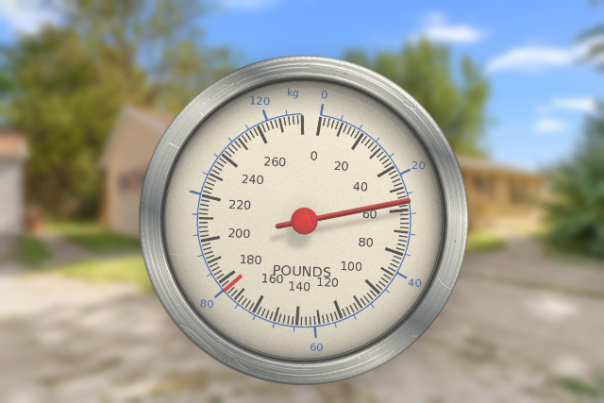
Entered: 56 lb
